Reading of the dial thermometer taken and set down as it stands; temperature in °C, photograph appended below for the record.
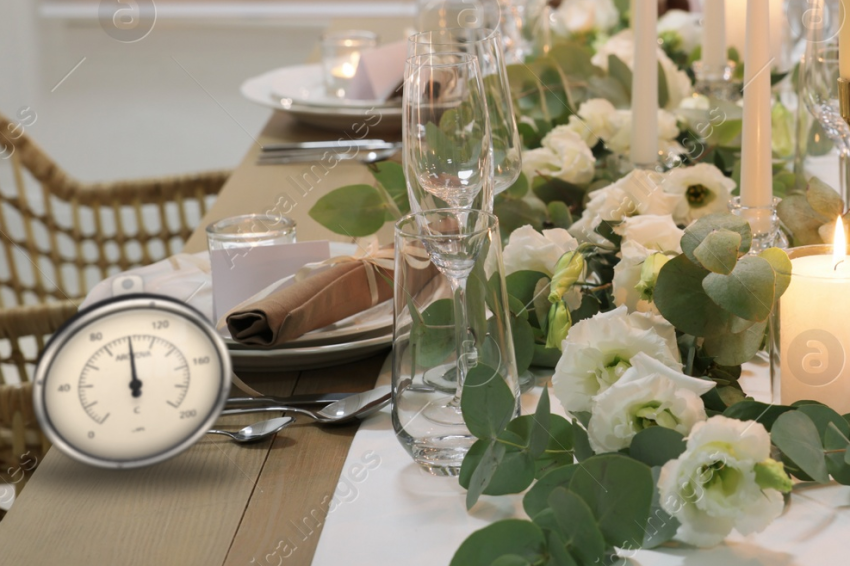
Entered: 100 °C
